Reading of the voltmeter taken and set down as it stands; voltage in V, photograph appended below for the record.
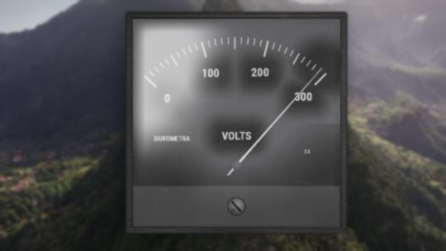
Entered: 290 V
